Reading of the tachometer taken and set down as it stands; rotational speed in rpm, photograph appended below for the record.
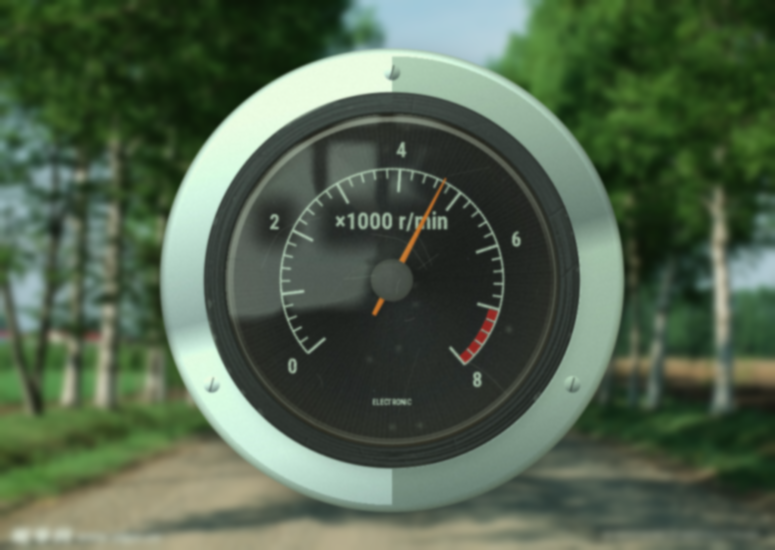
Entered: 4700 rpm
